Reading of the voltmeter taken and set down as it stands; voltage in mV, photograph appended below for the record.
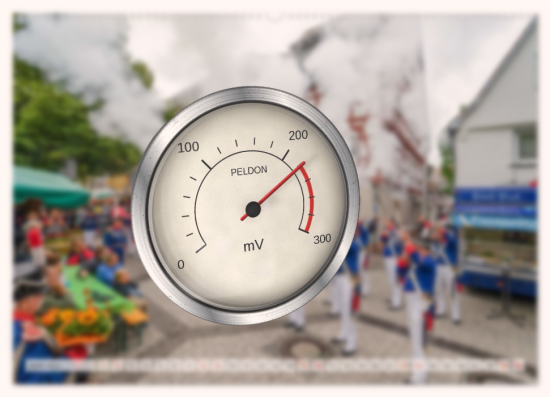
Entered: 220 mV
